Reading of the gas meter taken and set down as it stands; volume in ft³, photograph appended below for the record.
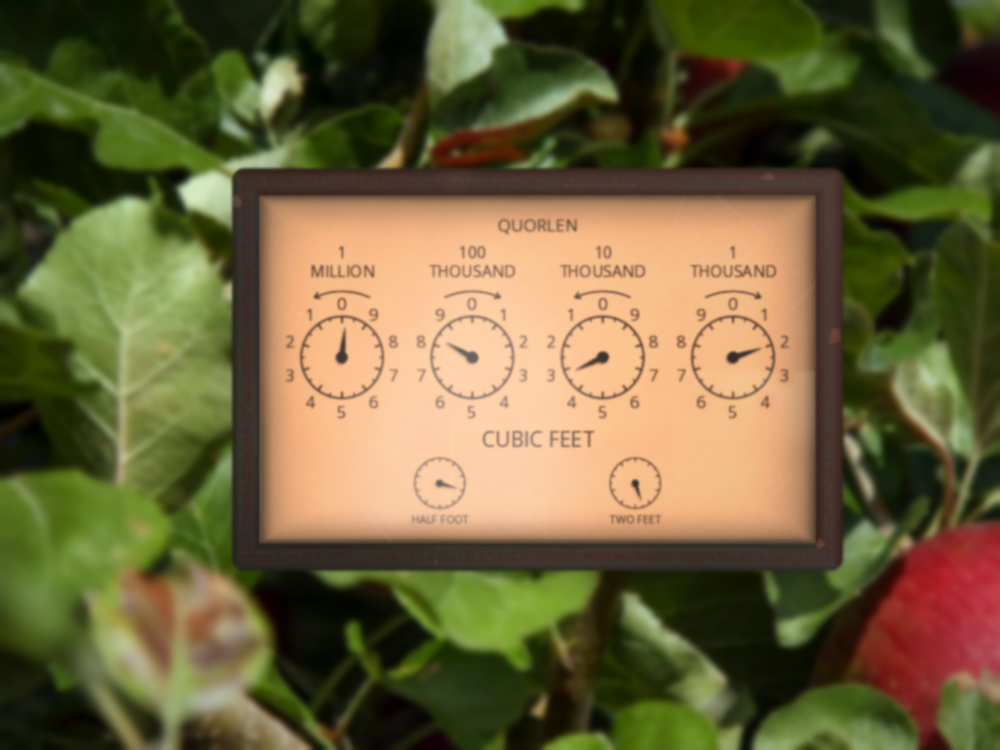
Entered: 983200 ft³
